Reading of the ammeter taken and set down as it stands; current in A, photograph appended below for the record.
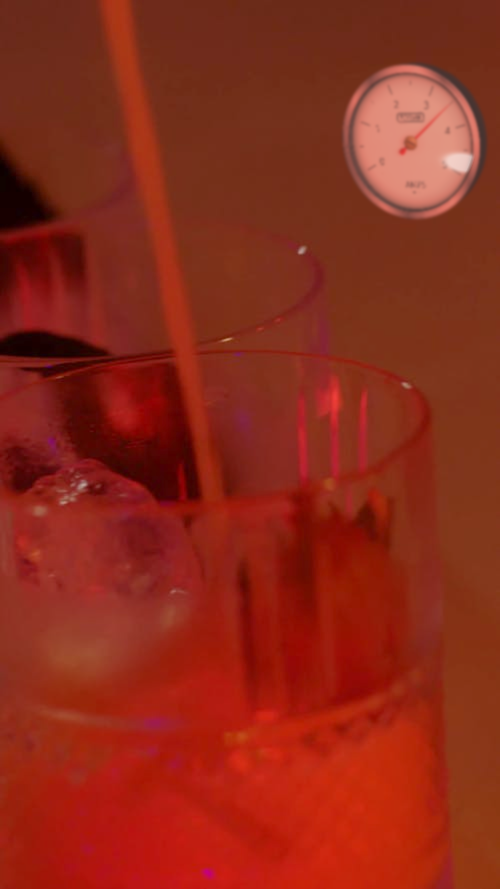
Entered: 3.5 A
